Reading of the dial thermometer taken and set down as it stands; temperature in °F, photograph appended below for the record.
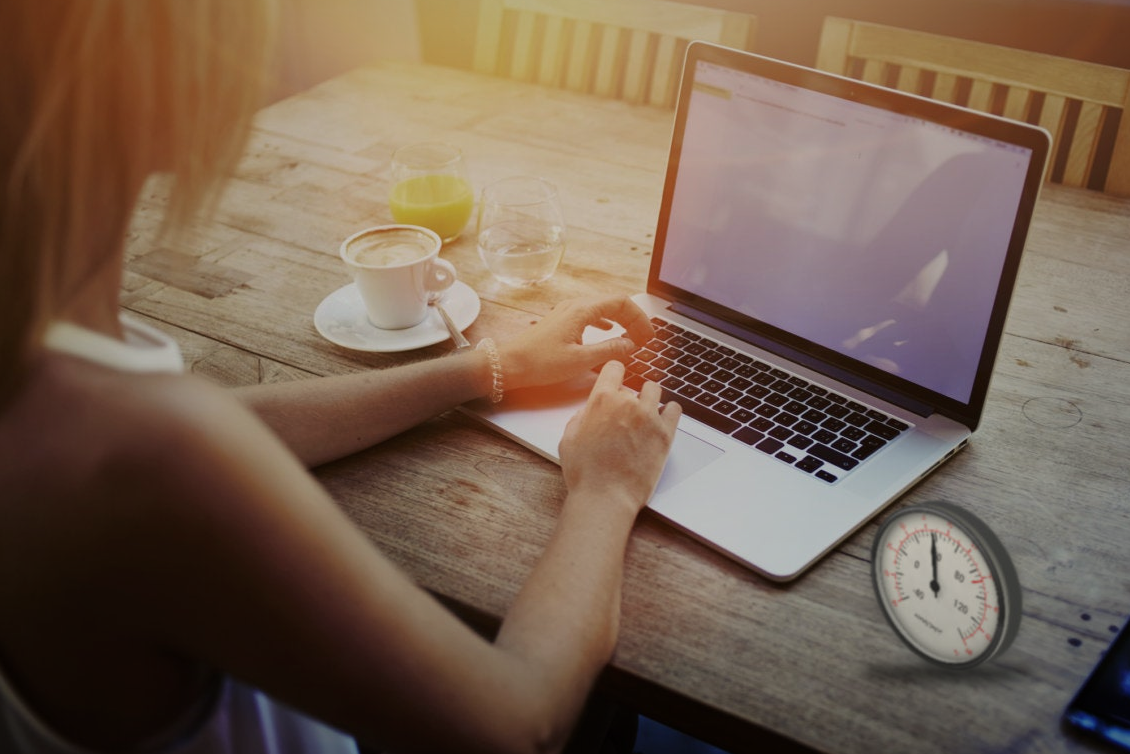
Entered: 40 °F
